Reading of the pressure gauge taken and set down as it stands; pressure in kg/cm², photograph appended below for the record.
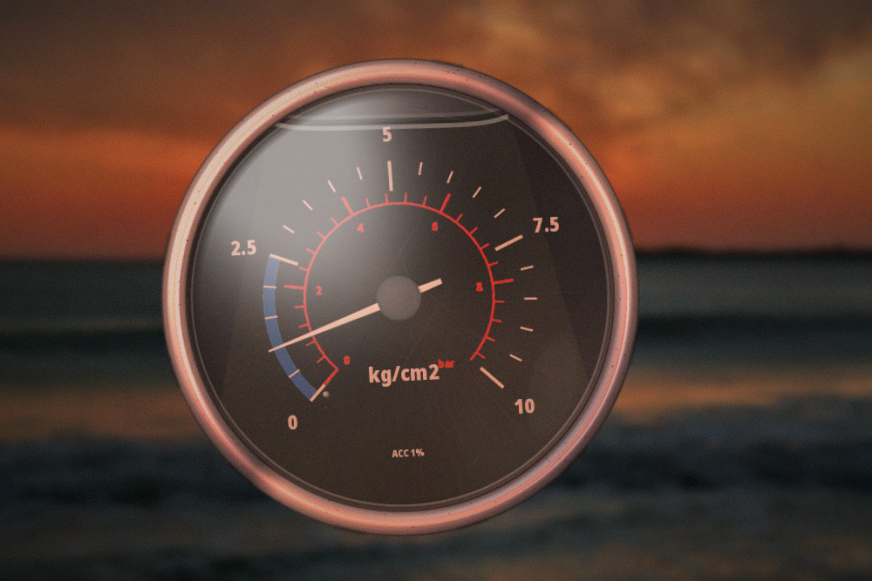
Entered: 1 kg/cm²
